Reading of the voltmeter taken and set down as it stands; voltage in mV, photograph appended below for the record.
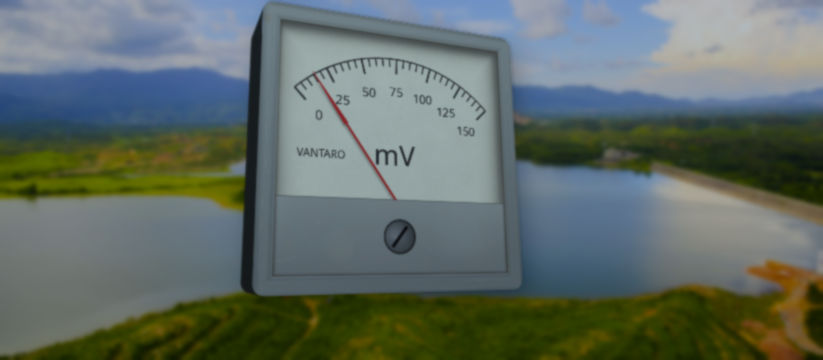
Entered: 15 mV
